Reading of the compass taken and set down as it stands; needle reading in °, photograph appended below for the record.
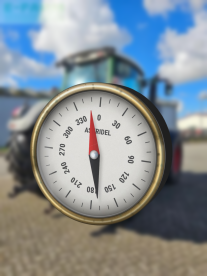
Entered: 350 °
